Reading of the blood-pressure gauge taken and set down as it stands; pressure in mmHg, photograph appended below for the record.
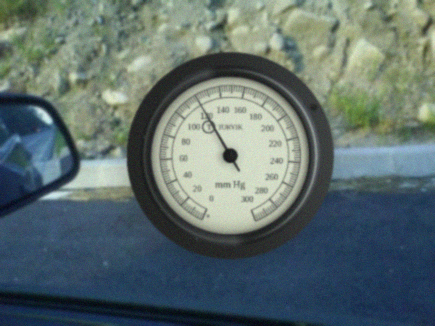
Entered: 120 mmHg
